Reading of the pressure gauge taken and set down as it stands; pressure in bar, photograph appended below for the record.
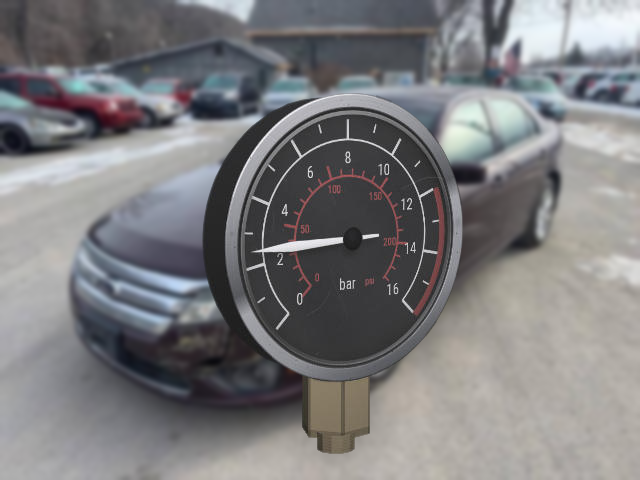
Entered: 2.5 bar
